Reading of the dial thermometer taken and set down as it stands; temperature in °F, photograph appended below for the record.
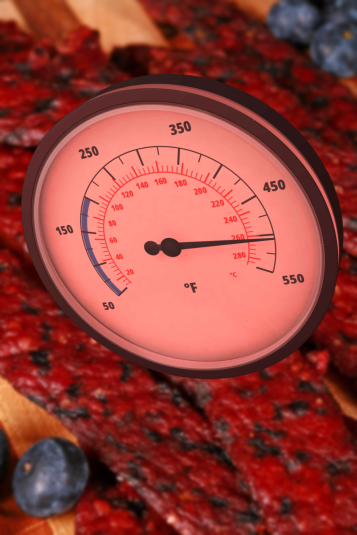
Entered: 500 °F
